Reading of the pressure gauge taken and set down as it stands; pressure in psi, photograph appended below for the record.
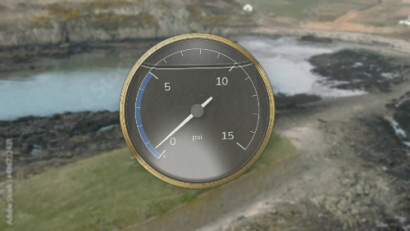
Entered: 0.5 psi
